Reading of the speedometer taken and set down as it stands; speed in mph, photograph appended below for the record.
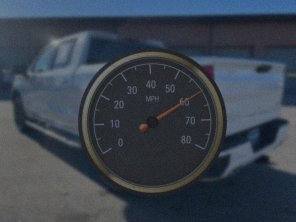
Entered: 60 mph
